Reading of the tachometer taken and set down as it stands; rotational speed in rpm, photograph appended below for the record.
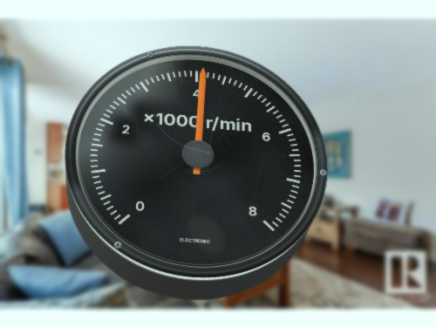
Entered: 4100 rpm
